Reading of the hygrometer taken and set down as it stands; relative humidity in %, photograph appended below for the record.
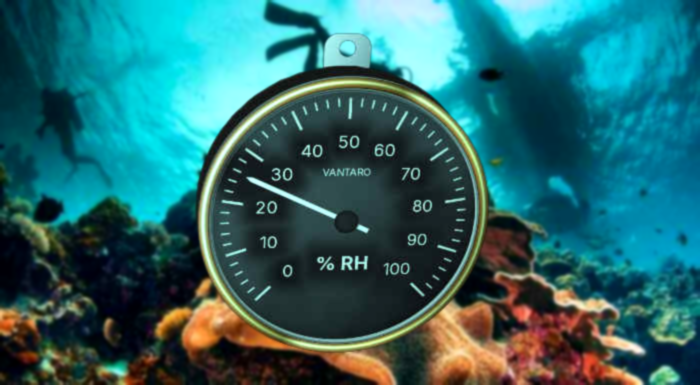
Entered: 26 %
